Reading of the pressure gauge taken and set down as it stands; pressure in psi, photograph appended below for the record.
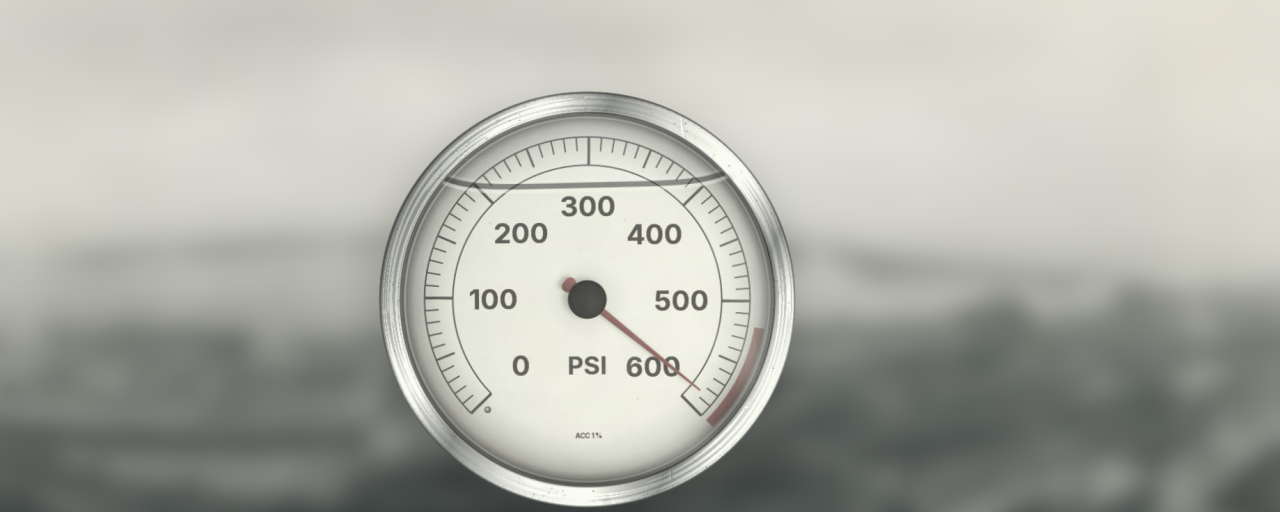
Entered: 585 psi
